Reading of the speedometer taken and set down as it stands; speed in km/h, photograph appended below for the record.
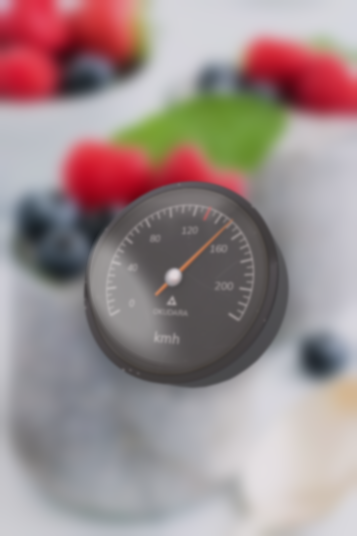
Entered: 150 km/h
